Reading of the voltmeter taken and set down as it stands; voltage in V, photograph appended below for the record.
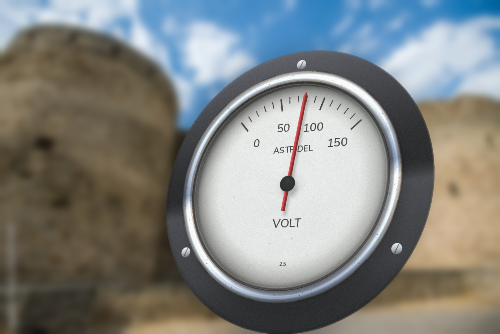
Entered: 80 V
